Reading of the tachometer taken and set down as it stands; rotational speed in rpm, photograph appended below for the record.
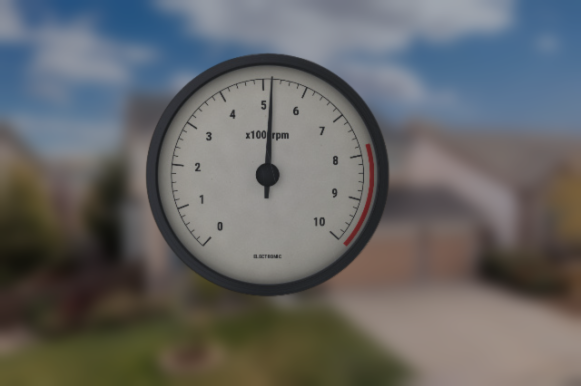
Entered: 5200 rpm
